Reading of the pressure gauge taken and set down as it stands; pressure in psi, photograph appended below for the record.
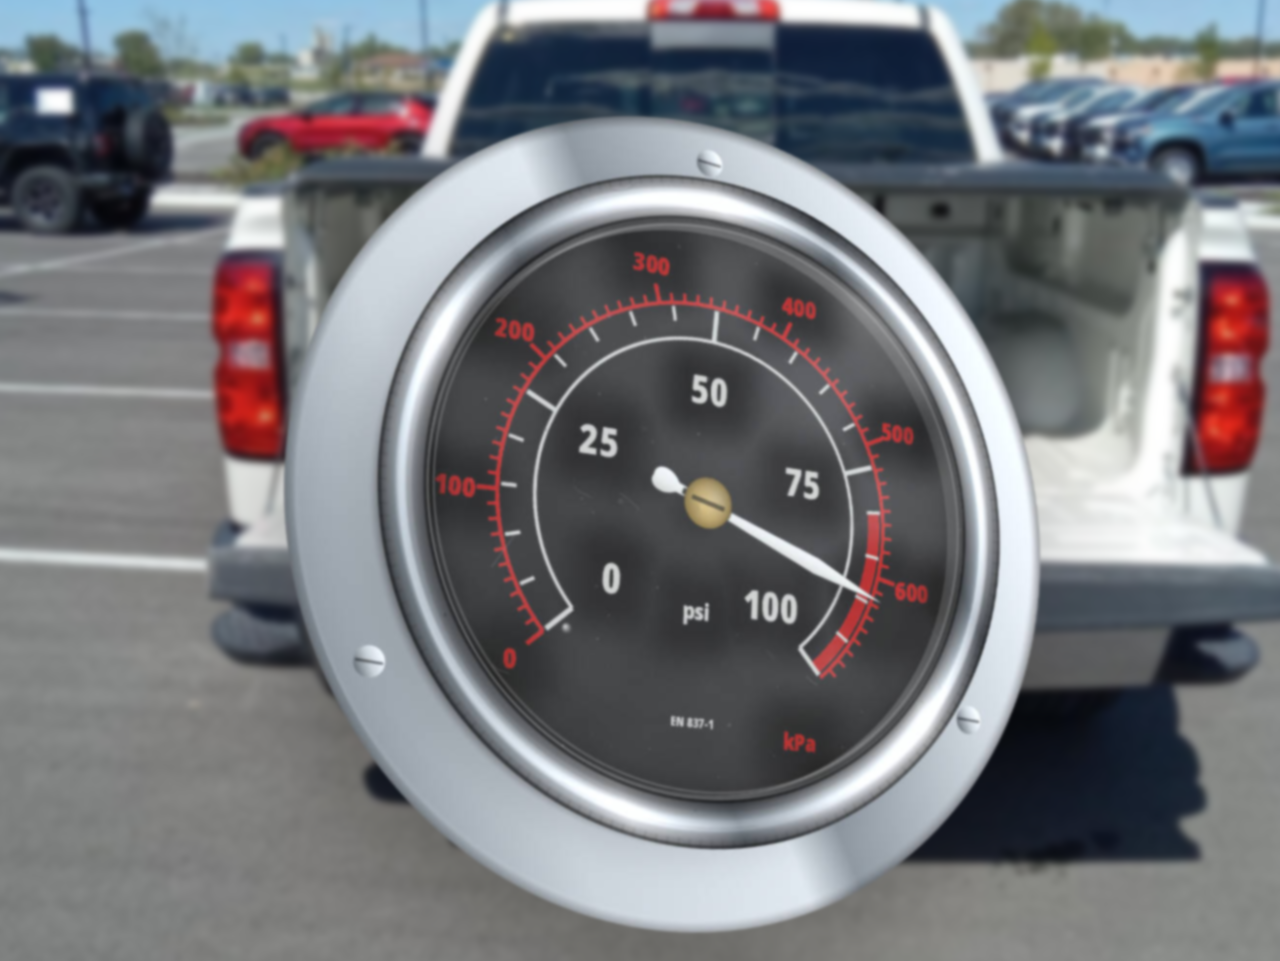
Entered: 90 psi
